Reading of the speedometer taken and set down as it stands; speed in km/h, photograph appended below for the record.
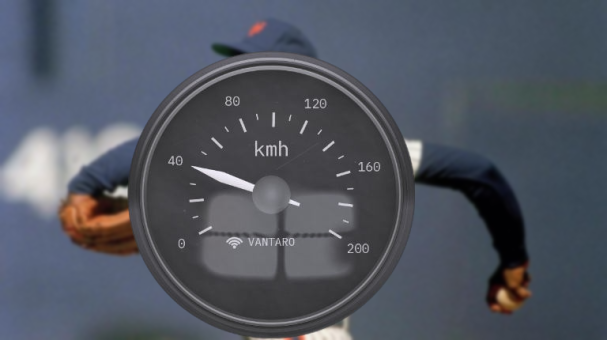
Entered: 40 km/h
